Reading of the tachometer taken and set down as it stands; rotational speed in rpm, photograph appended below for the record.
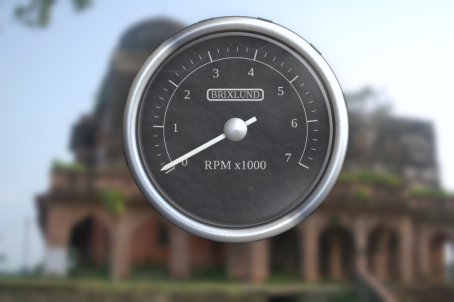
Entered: 100 rpm
